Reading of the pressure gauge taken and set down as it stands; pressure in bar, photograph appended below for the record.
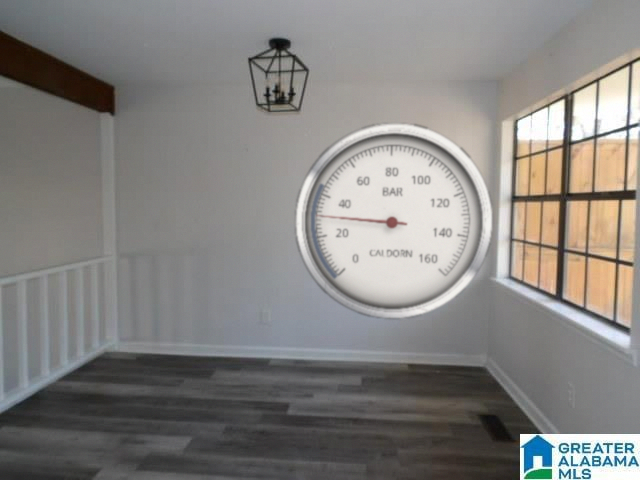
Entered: 30 bar
